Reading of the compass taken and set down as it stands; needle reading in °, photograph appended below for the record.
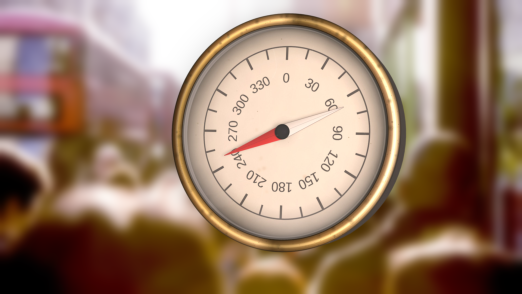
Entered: 247.5 °
